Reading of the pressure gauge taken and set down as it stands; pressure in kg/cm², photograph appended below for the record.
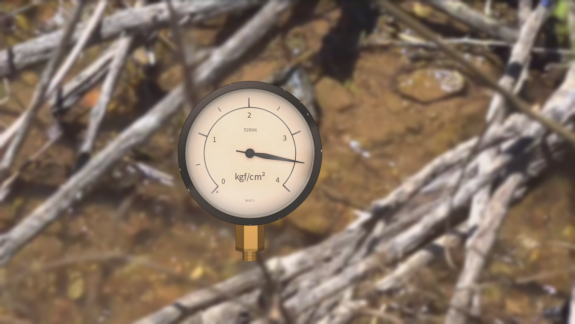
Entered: 3.5 kg/cm²
